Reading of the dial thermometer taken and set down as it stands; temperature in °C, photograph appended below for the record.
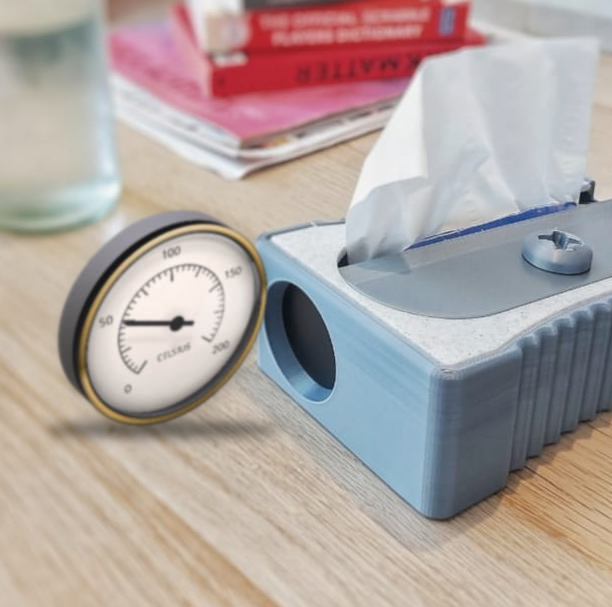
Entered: 50 °C
